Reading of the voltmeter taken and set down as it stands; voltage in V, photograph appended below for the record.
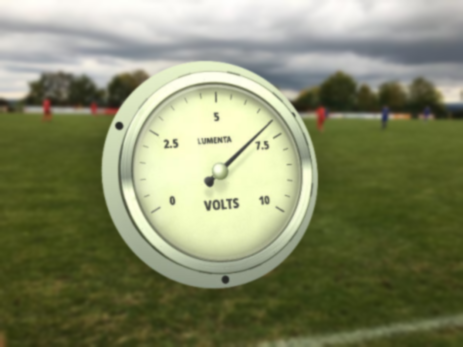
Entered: 7 V
